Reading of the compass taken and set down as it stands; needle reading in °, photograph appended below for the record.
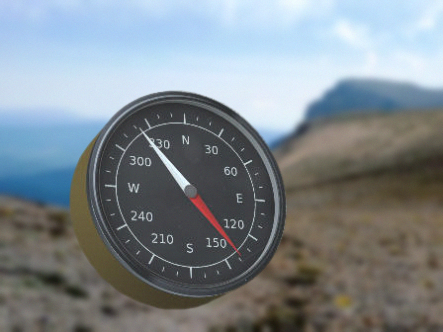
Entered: 140 °
